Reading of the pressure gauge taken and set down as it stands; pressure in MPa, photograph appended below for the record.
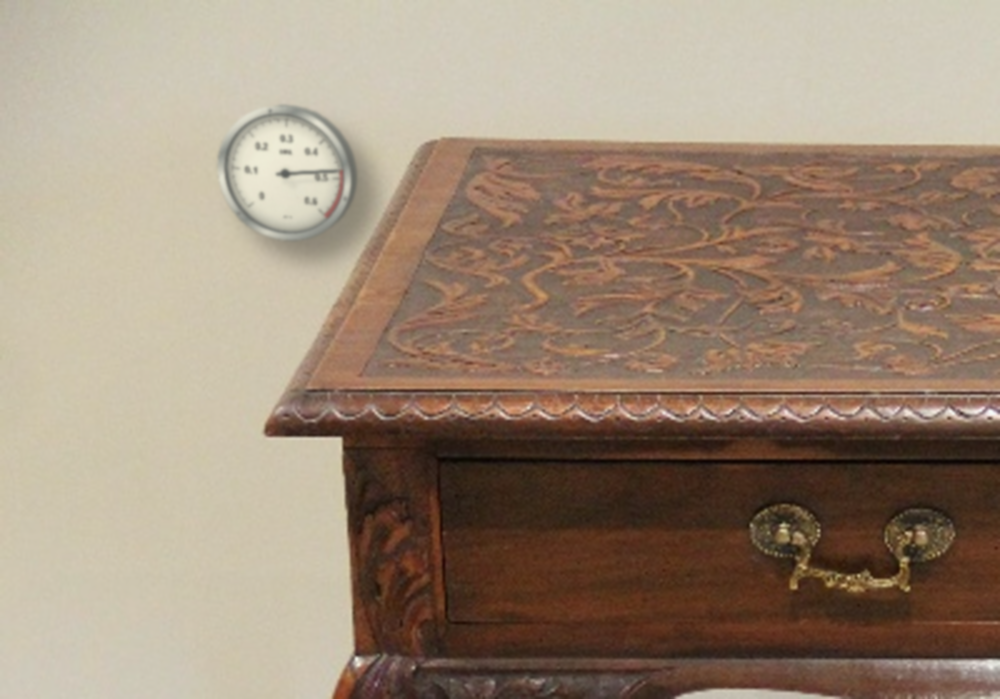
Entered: 0.48 MPa
